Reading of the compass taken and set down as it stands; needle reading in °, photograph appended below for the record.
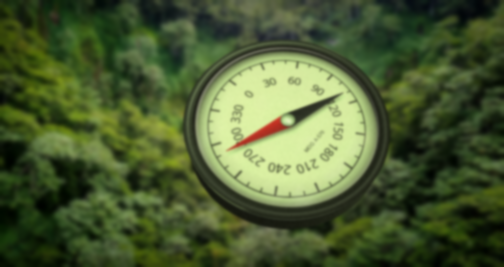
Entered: 290 °
